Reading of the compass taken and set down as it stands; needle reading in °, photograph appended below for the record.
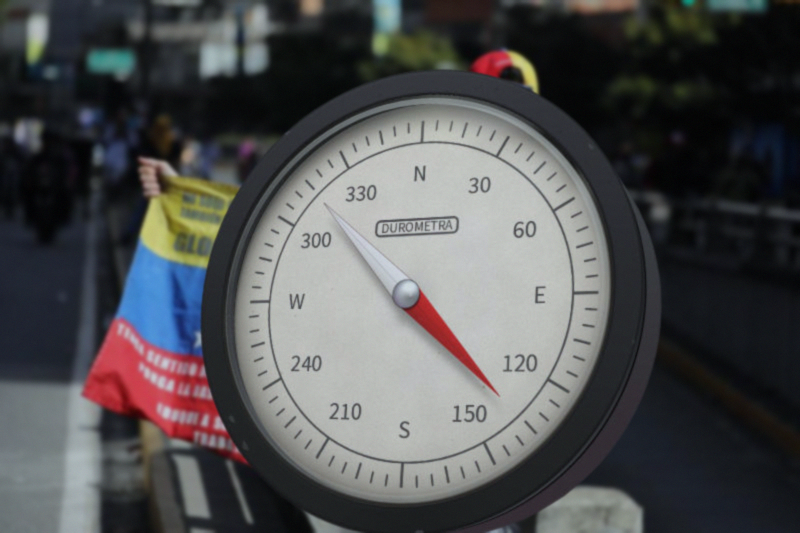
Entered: 135 °
